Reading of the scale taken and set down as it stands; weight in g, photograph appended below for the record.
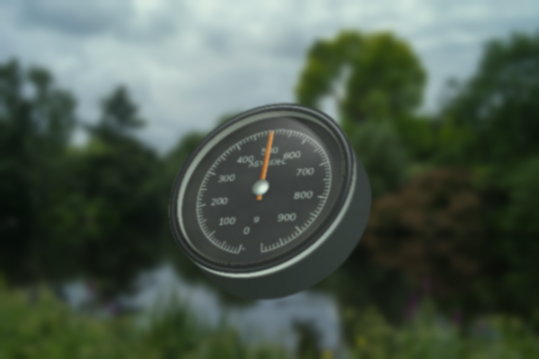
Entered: 500 g
